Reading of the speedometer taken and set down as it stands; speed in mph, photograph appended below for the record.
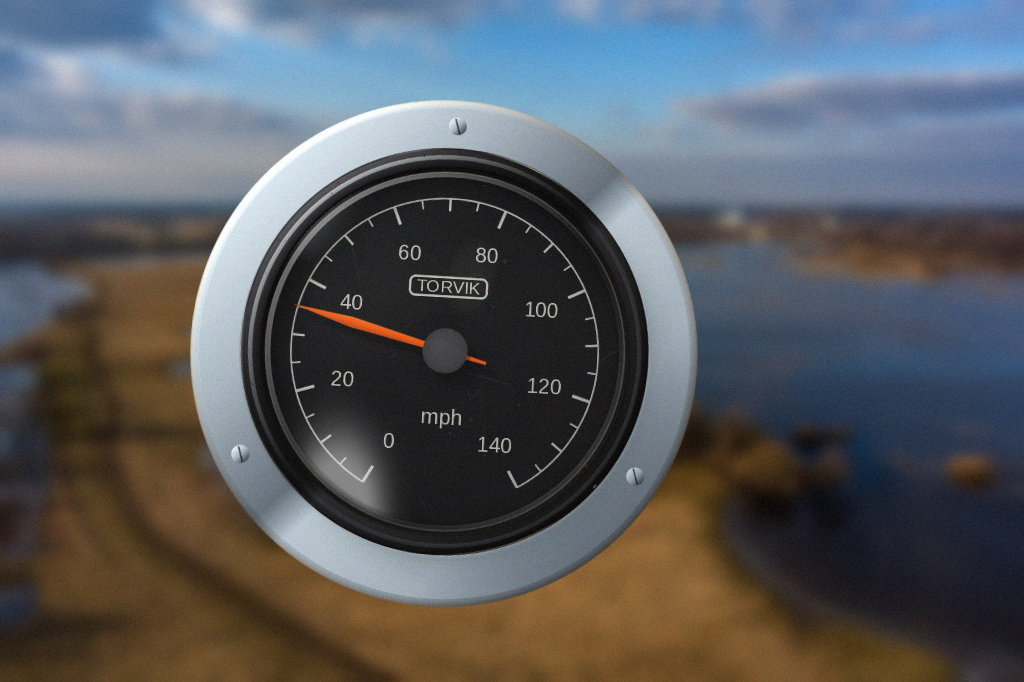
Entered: 35 mph
